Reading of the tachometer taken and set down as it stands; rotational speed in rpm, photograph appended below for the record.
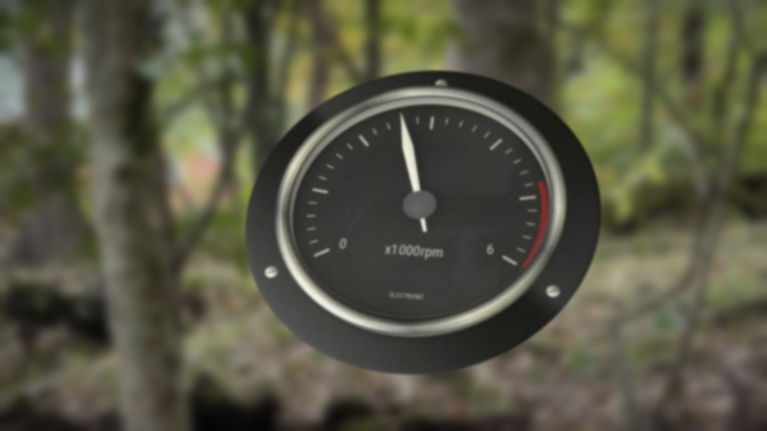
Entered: 2600 rpm
